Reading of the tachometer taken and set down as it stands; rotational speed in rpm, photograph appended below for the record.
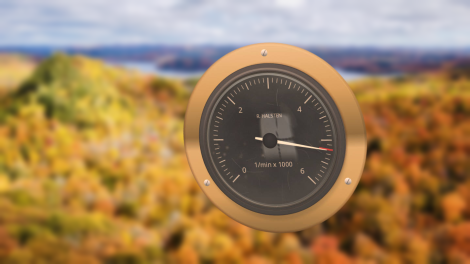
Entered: 5200 rpm
